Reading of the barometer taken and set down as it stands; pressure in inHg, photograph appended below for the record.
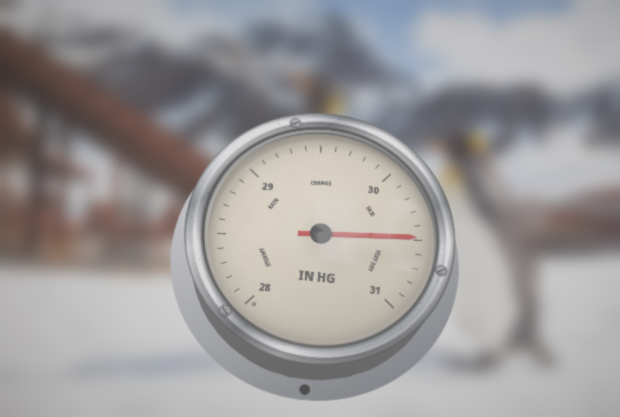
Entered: 30.5 inHg
